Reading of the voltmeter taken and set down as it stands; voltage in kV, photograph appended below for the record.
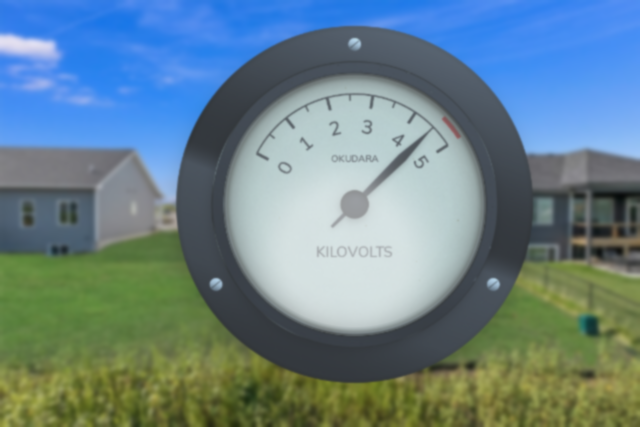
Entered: 4.5 kV
